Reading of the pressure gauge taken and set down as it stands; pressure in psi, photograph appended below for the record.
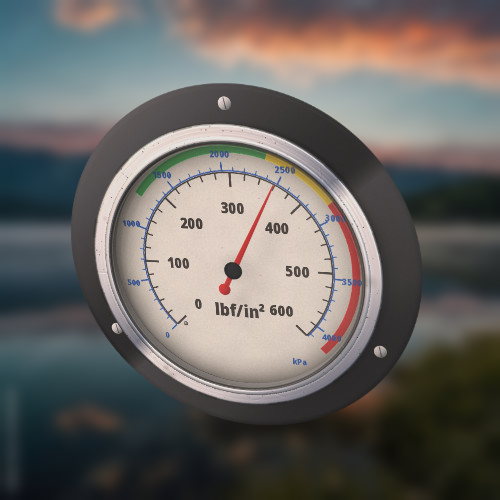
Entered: 360 psi
